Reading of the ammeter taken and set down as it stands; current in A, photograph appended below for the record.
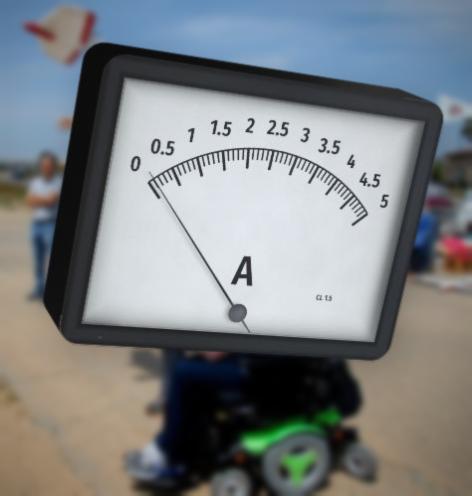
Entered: 0.1 A
